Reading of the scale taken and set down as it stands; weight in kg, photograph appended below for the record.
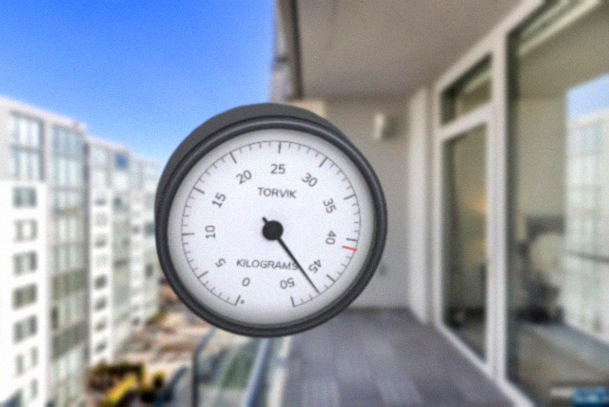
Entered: 47 kg
